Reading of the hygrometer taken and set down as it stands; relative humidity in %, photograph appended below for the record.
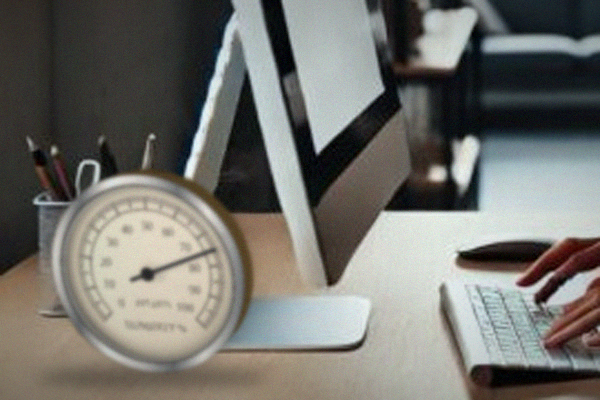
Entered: 75 %
